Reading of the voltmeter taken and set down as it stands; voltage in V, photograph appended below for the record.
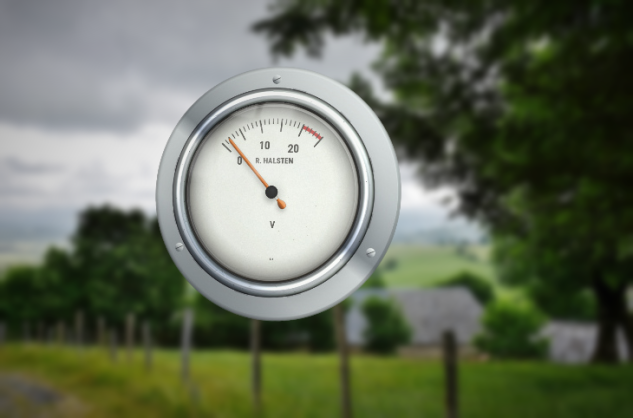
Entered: 2 V
